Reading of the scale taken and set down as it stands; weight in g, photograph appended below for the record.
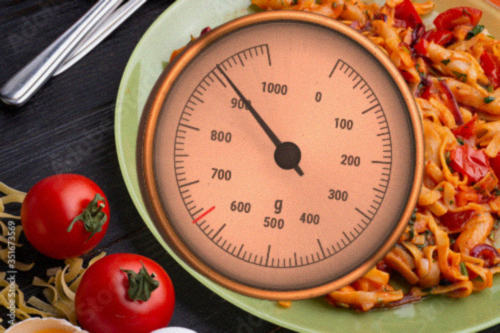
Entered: 910 g
